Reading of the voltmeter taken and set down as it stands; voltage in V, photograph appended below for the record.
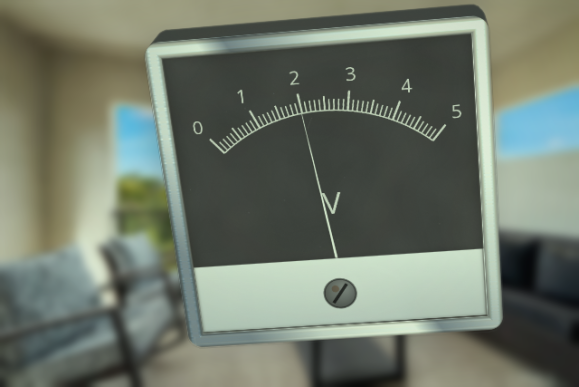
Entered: 2 V
